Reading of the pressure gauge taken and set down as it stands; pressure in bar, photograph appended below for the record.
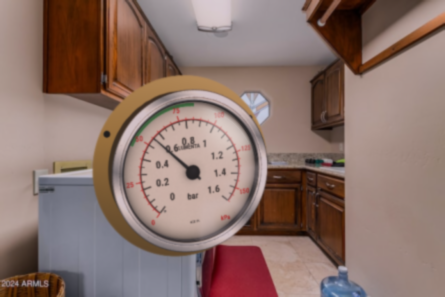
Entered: 0.55 bar
